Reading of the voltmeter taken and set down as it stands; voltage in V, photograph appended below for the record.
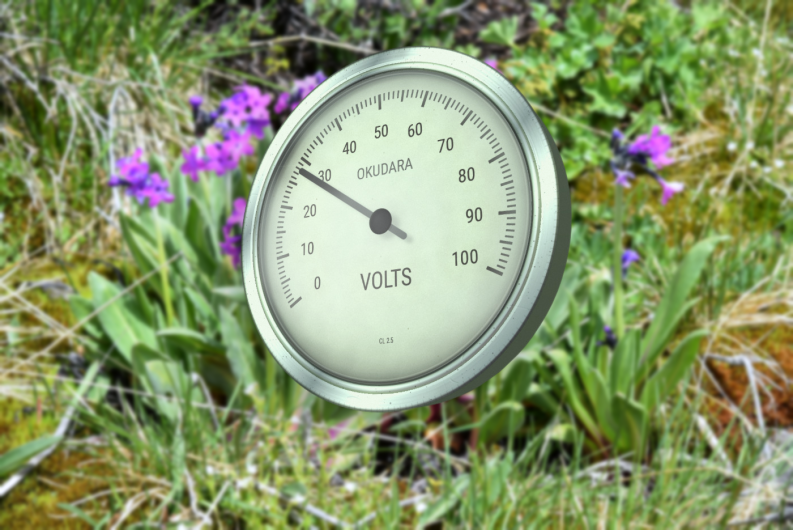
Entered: 28 V
